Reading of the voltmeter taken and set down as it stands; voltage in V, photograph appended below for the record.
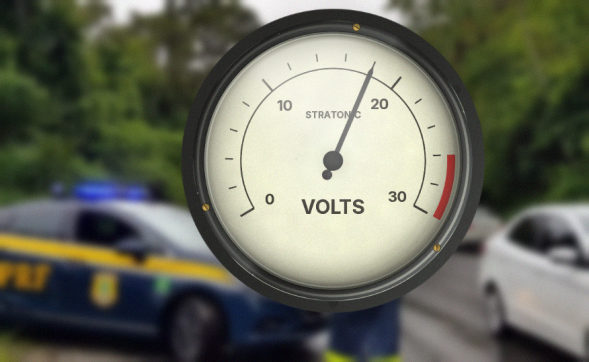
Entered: 18 V
